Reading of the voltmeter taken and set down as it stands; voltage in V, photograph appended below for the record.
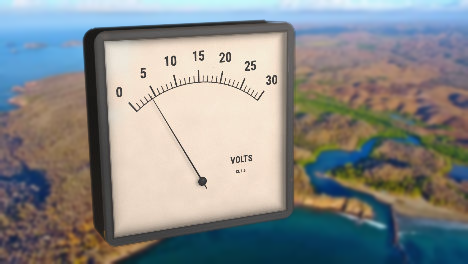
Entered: 4 V
